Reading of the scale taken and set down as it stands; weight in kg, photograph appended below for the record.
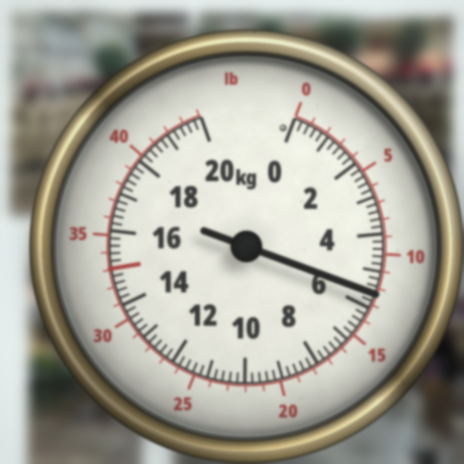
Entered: 5.6 kg
